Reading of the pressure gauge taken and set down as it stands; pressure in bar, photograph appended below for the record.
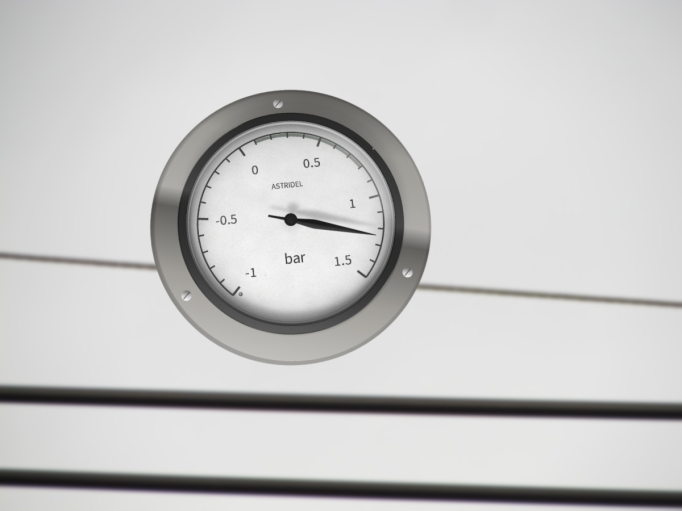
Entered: 1.25 bar
